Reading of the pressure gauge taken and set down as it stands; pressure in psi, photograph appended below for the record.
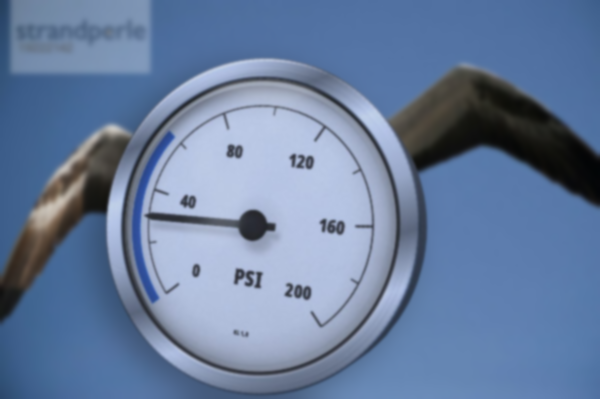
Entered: 30 psi
